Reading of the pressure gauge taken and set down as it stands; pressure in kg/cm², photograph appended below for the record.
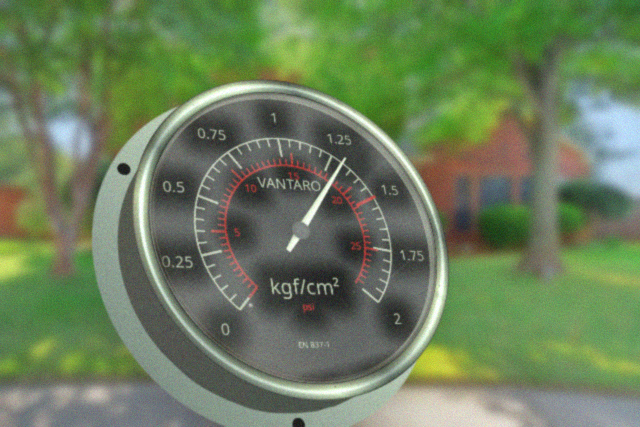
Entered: 1.3 kg/cm²
